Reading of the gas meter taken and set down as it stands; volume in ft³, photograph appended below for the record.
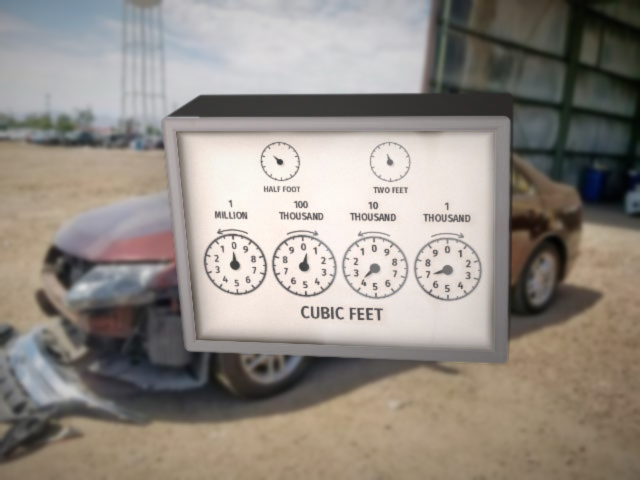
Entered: 3700 ft³
